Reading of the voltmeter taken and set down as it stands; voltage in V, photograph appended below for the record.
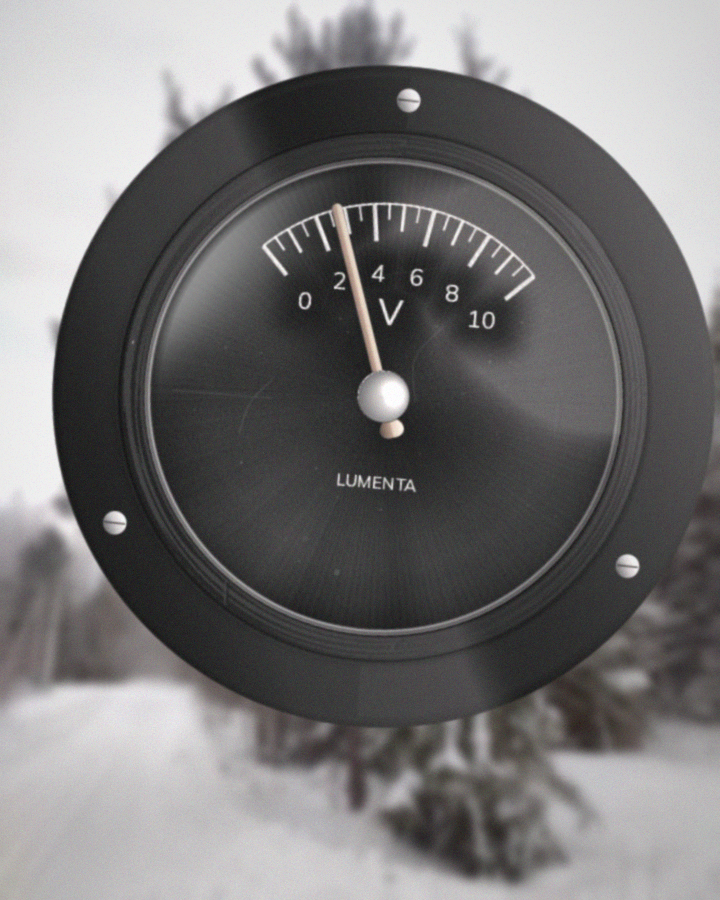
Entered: 2.75 V
